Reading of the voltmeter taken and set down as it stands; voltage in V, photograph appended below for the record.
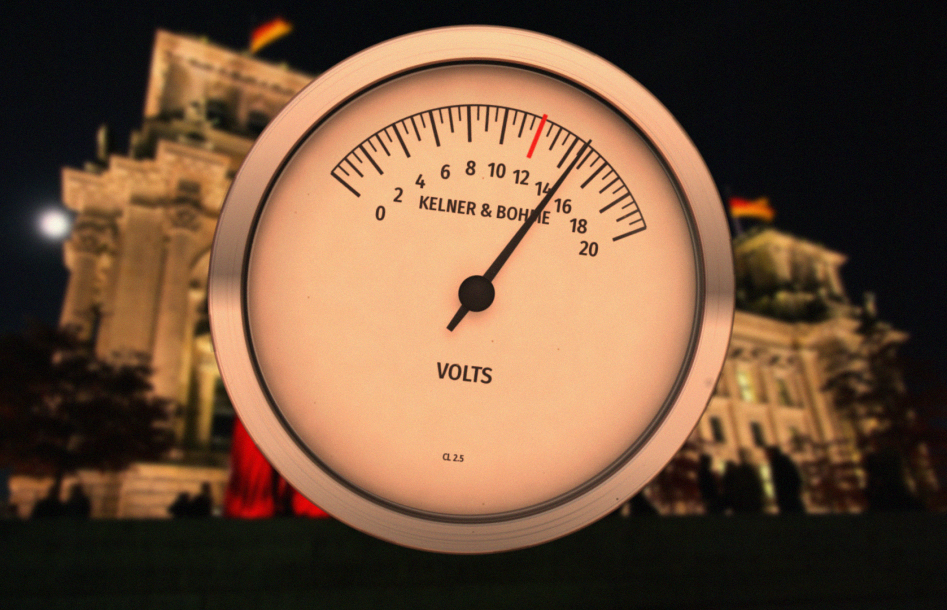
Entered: 14.5 V
